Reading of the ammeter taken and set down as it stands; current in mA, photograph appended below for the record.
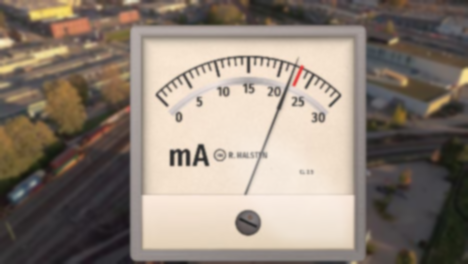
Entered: 22 mA
